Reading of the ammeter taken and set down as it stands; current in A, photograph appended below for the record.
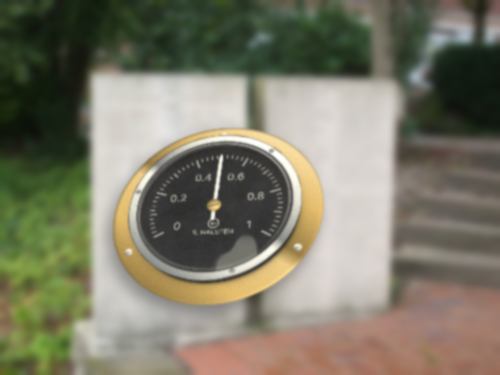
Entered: 0.5 A
